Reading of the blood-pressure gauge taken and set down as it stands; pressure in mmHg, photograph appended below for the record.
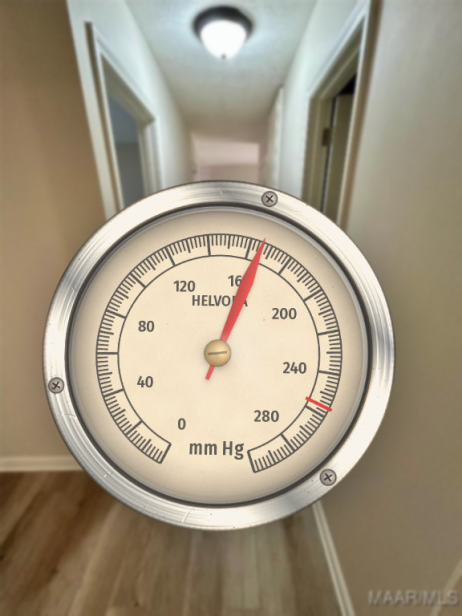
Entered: 166 mmHg
